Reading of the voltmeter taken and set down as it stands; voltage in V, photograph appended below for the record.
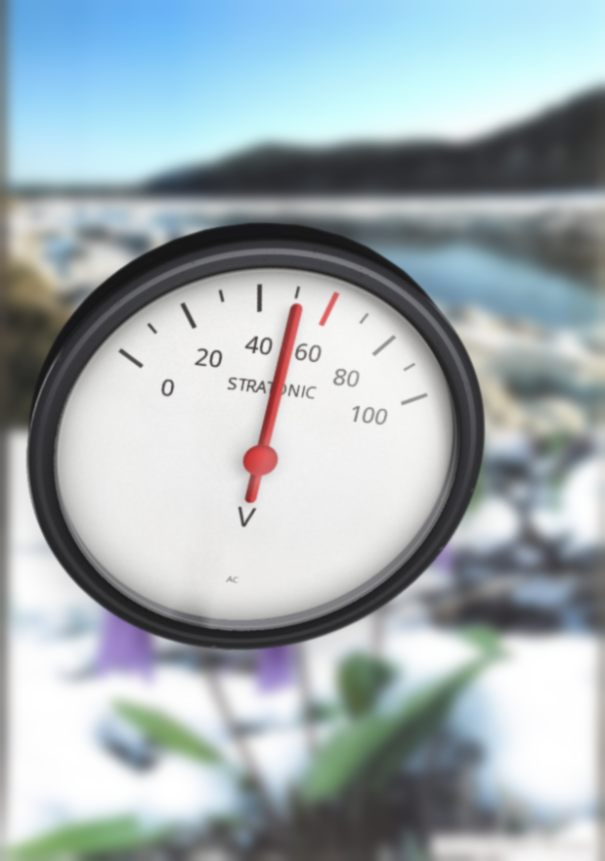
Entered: 50 V
